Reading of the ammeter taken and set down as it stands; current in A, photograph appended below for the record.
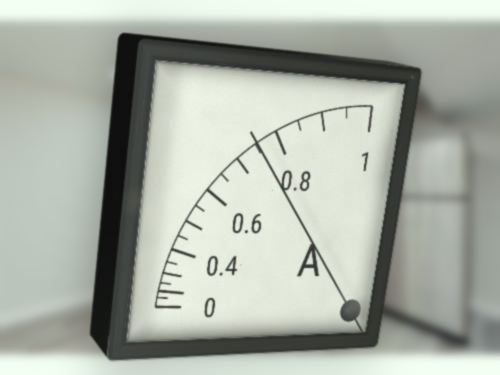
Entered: 0.75 A
